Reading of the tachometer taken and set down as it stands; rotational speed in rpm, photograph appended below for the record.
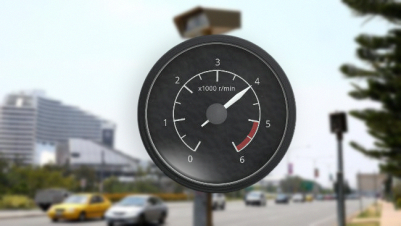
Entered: 4000 rpm
